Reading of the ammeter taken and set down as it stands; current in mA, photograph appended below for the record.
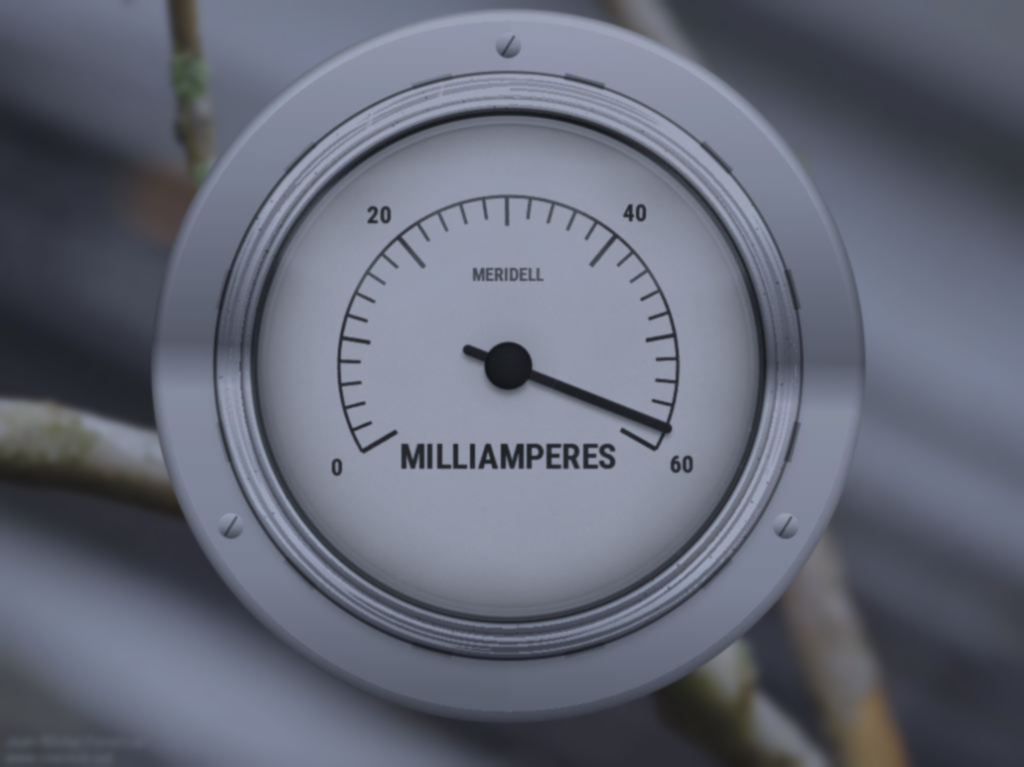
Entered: 58 mA
